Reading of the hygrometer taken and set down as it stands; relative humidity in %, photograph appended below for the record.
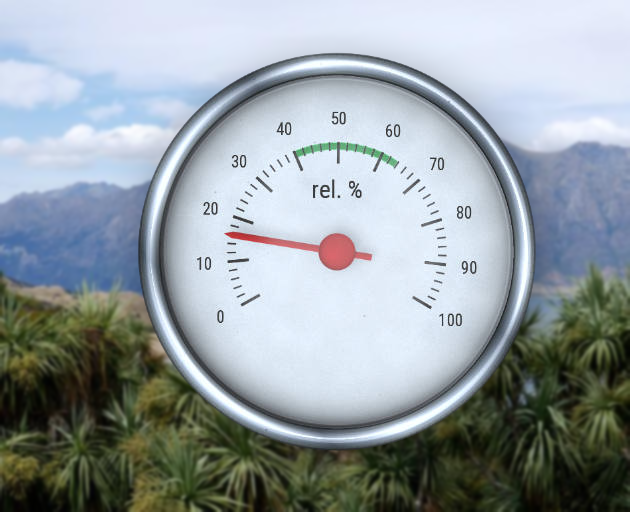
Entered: 16 %
